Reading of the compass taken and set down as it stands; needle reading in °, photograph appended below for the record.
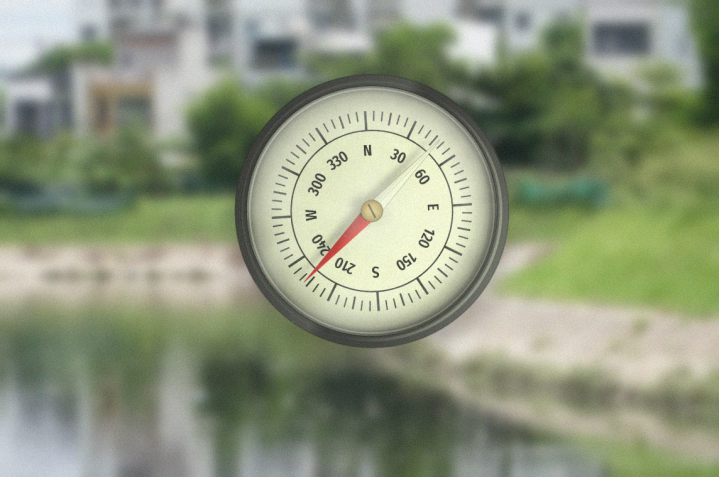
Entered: 227.5 °
